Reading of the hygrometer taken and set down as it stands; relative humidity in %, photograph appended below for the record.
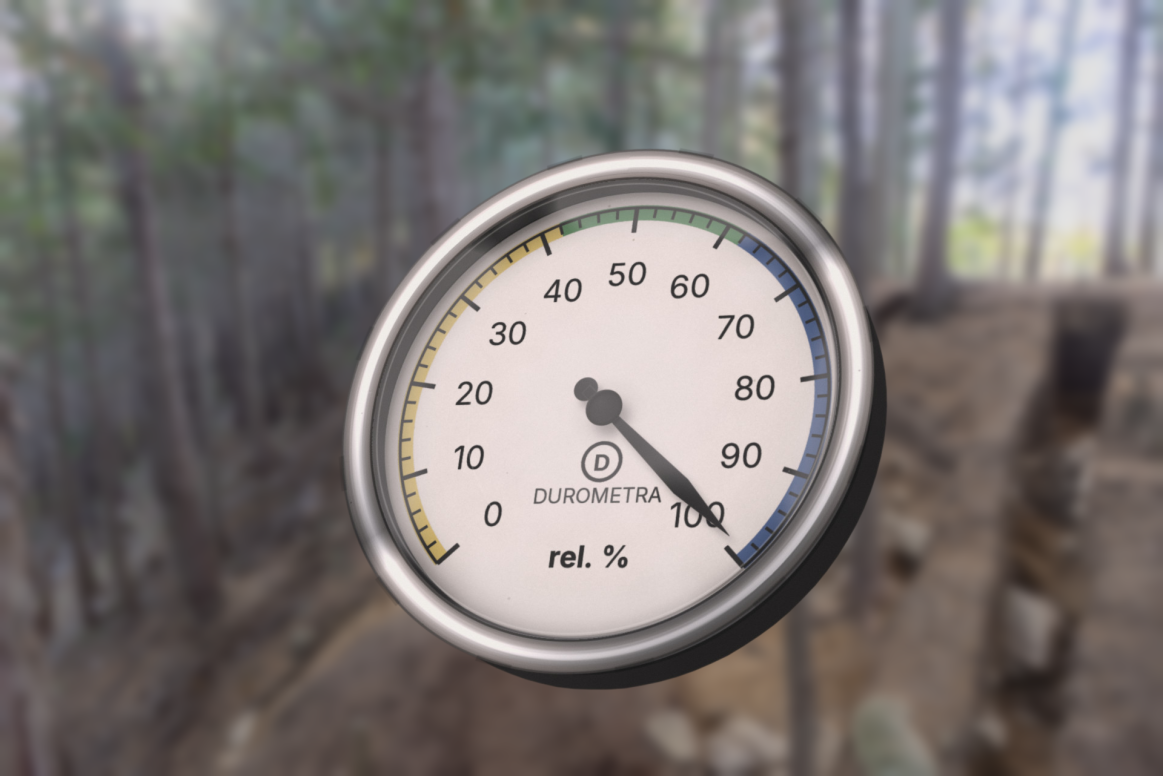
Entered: 99 %
